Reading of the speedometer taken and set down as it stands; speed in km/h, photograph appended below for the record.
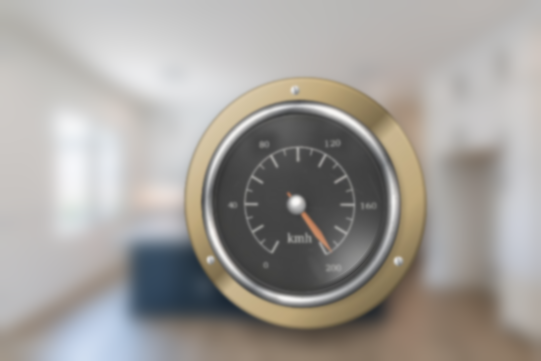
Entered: 195 km/h
